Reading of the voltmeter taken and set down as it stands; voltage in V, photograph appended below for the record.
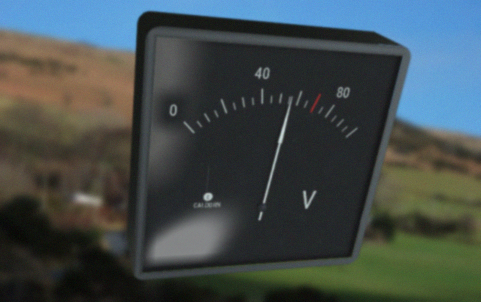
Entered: 55 V
